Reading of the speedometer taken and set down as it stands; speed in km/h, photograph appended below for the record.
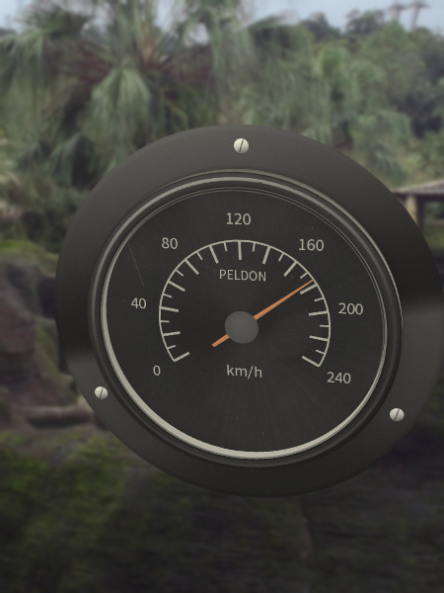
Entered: 175 km/h
